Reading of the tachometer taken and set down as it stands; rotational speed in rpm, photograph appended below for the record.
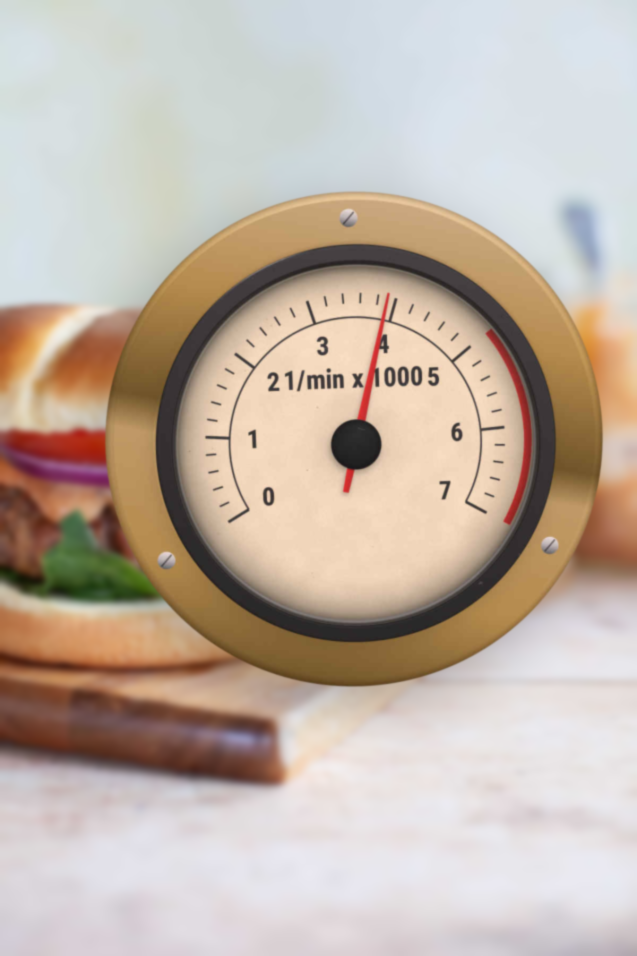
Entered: 3900 rpm
